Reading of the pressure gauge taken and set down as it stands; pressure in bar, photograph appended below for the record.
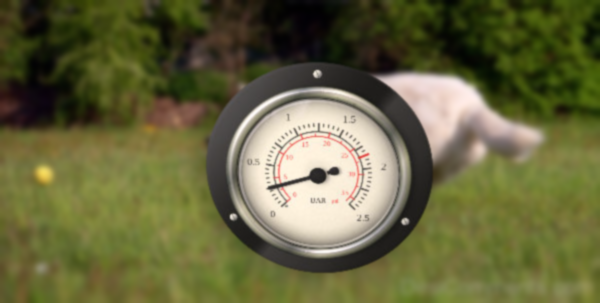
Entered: 0.25 bar
